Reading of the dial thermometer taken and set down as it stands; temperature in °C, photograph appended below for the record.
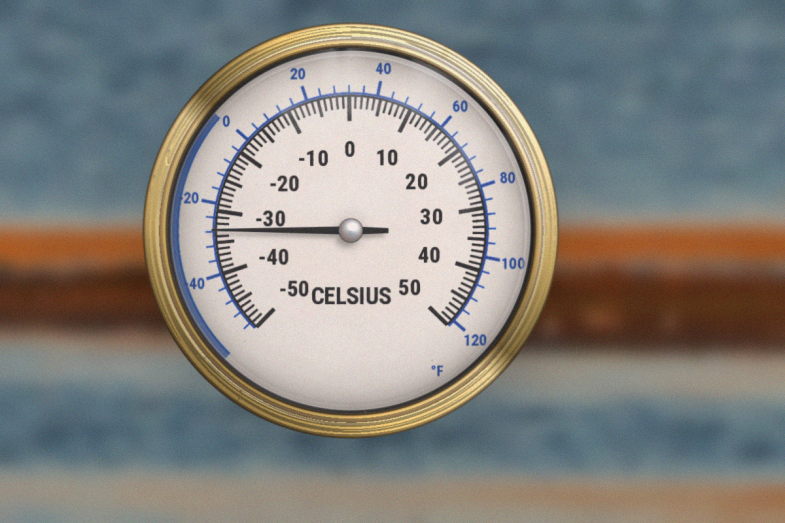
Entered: -33 °C
